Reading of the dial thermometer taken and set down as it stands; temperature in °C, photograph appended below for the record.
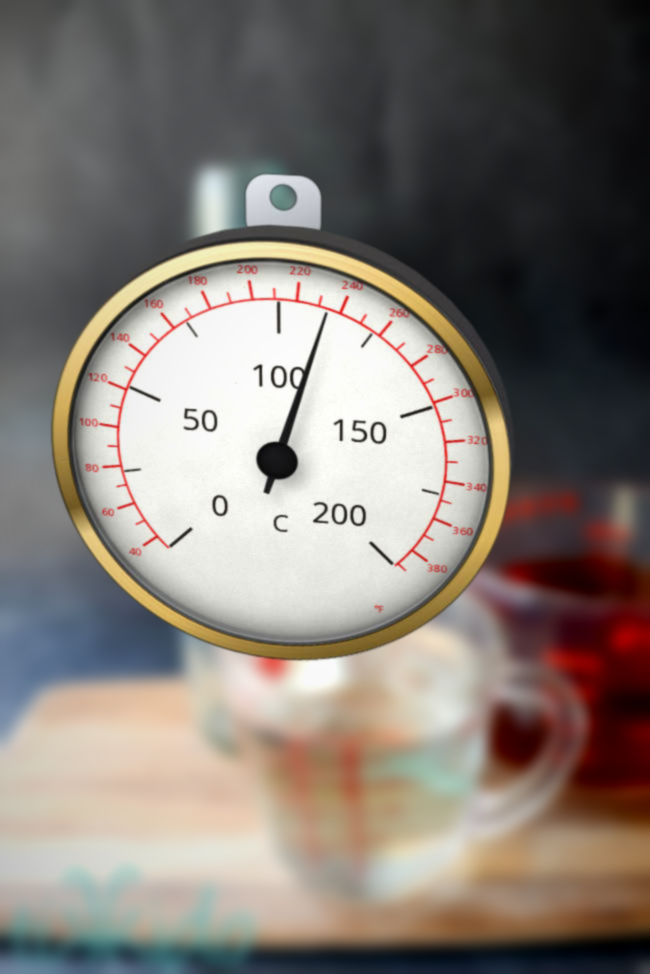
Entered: 112.5 °C
